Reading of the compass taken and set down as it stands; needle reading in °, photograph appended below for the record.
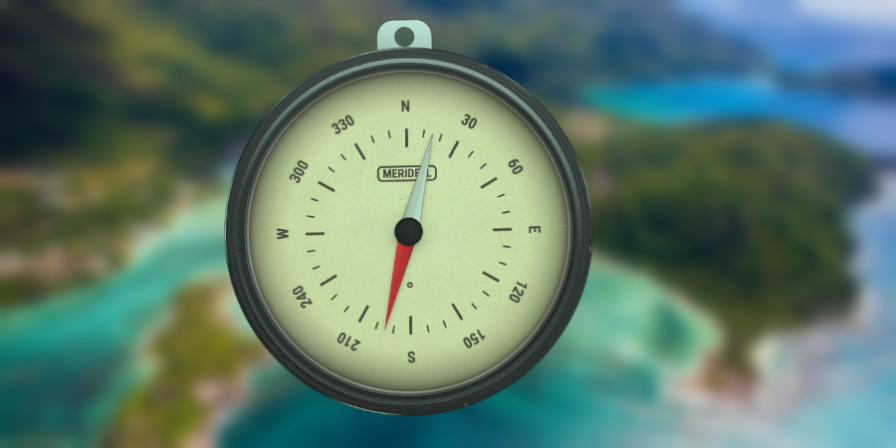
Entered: 195 °
